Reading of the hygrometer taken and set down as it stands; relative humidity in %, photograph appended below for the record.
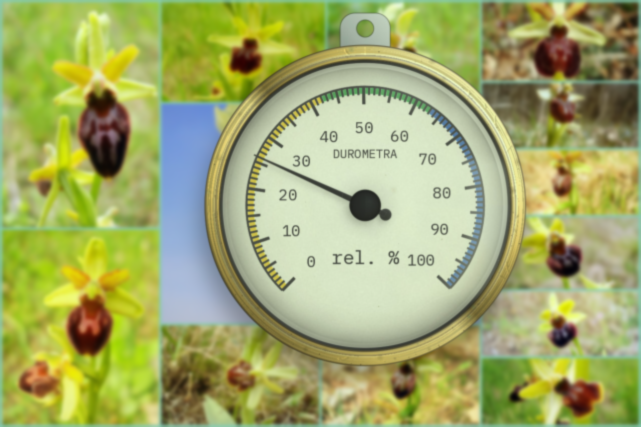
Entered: 26 %
